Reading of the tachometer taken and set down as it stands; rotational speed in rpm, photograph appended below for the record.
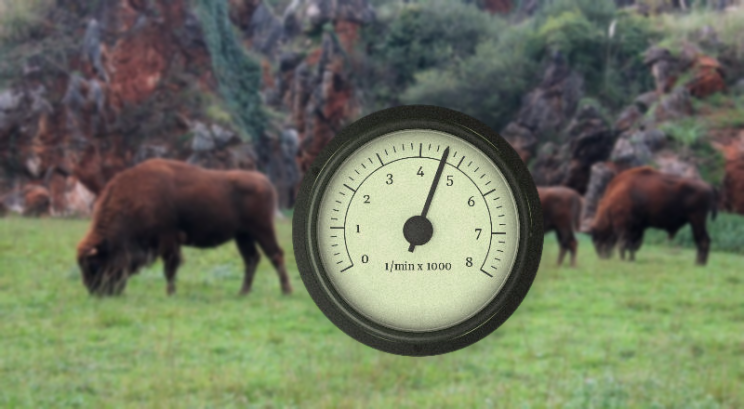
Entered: 4600 rpm
